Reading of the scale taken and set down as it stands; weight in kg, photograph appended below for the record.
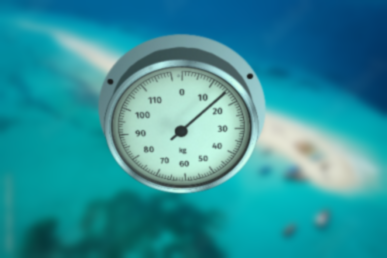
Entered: 15 kg
